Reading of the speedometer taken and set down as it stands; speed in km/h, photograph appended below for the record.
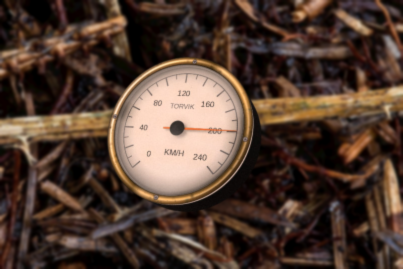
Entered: 200 km/h
